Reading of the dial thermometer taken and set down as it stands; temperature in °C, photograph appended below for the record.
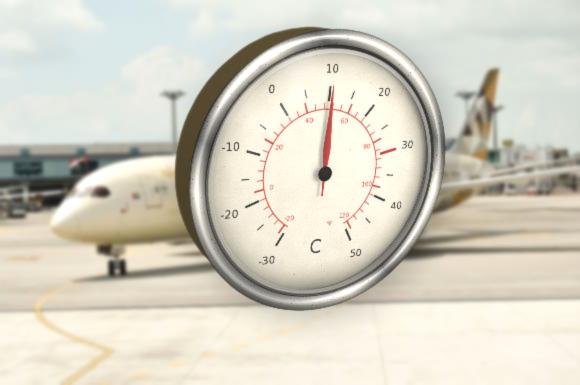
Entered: 10 °C
